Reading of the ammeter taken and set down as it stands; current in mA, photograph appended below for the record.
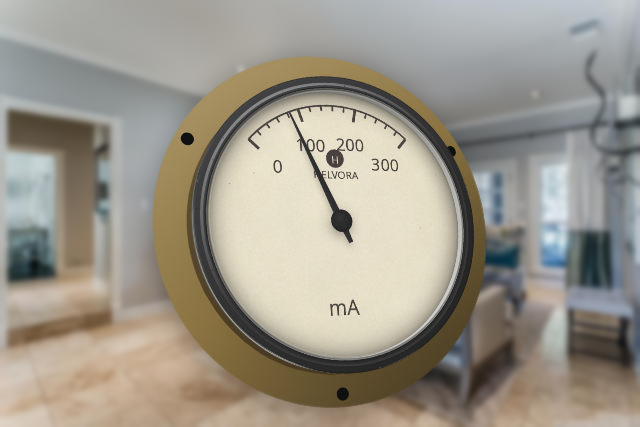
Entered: 80 mA
